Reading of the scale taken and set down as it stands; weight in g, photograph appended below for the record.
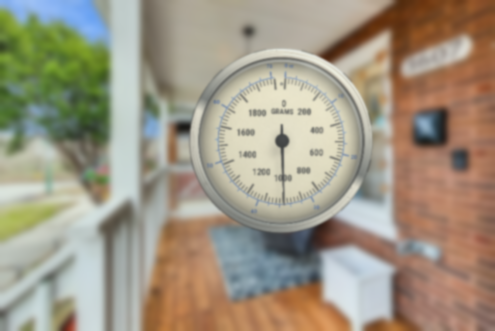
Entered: 1000 g
